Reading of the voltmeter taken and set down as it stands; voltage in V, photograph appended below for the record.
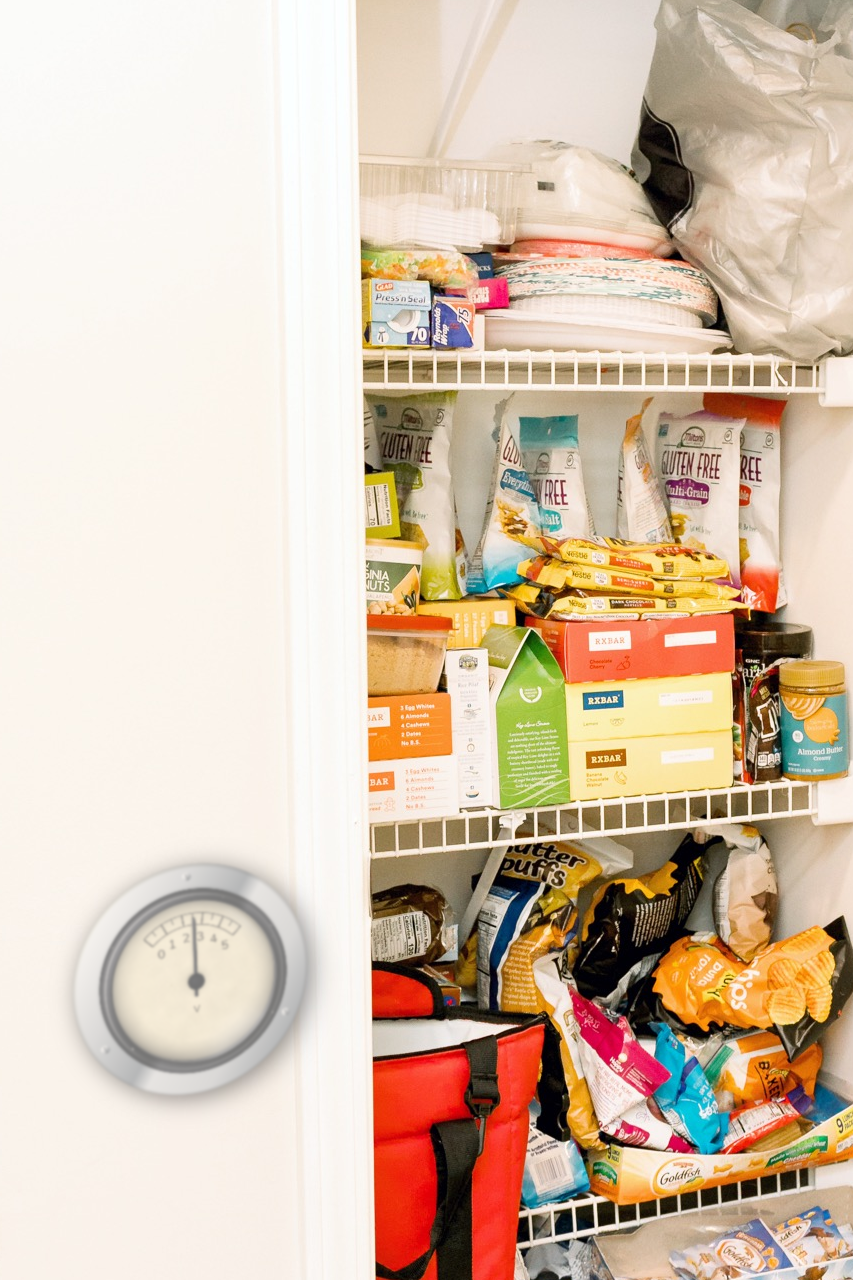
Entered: 2.5 V
